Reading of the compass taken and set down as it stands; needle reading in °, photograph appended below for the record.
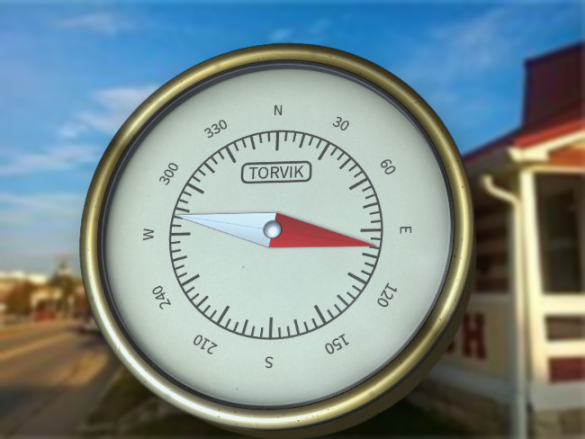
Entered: 100 °
